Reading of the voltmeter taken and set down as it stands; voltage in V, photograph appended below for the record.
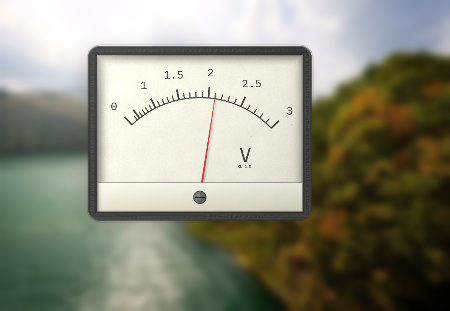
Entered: 2.1 V
